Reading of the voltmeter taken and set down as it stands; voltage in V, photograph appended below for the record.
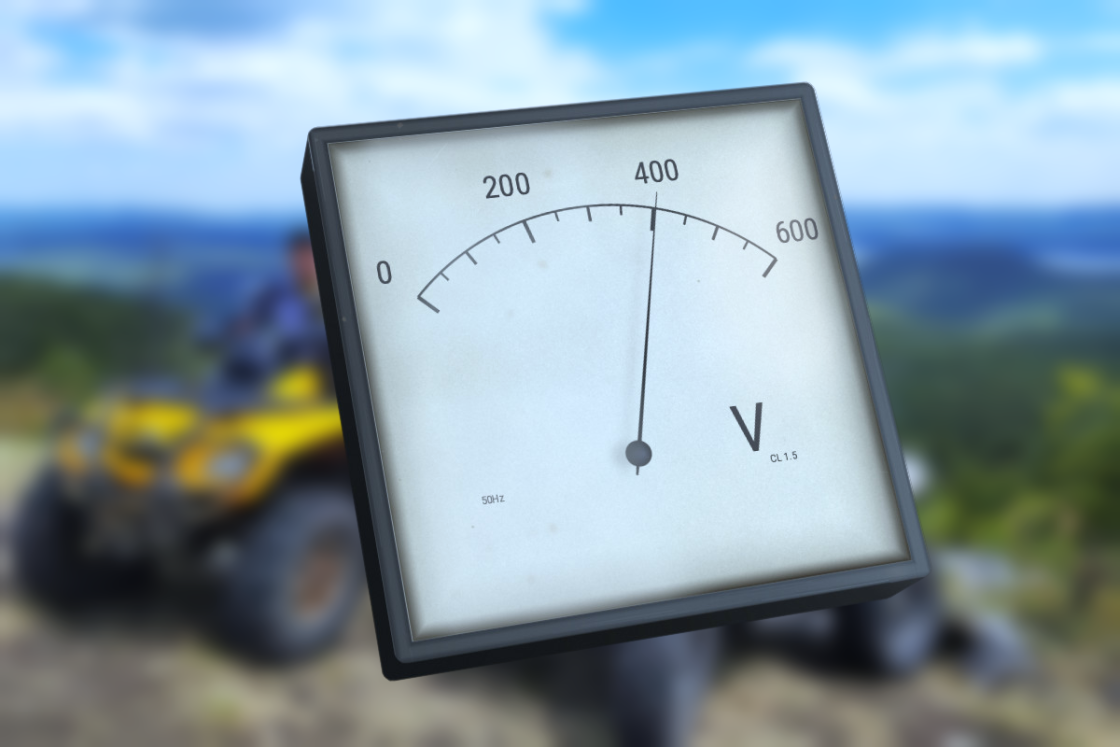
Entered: 400 V
